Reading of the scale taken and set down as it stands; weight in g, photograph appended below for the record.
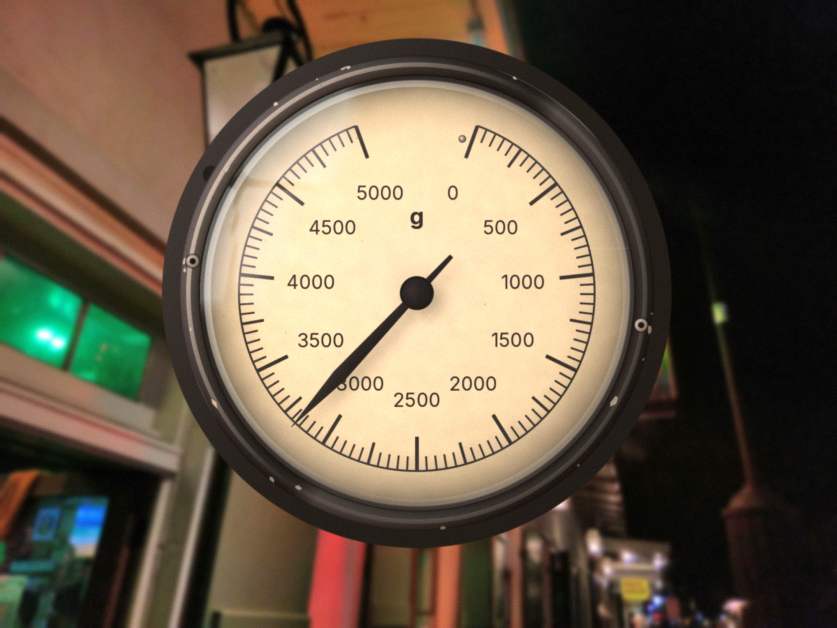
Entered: 3175 g
